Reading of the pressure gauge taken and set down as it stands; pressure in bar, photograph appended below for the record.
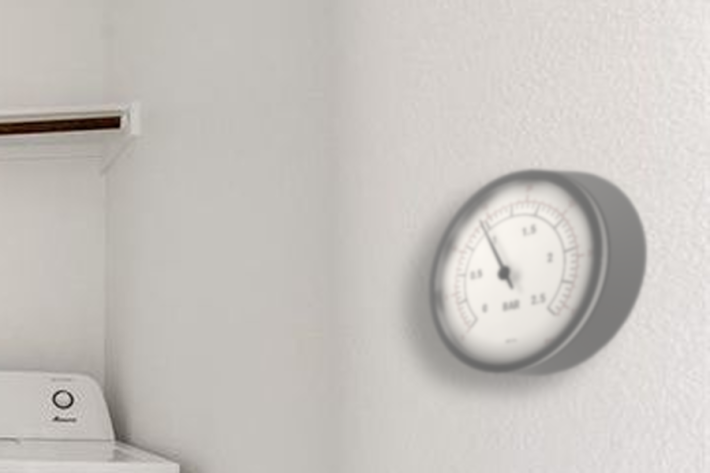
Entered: 1 bar
